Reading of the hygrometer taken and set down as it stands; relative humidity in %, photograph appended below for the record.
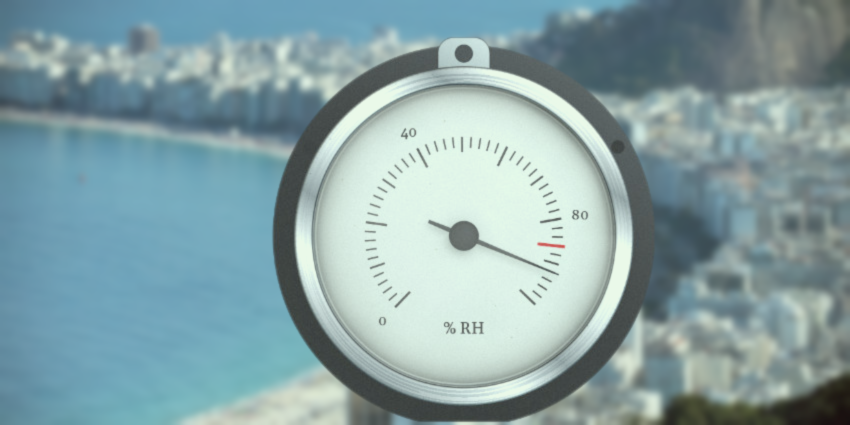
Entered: 92 %
